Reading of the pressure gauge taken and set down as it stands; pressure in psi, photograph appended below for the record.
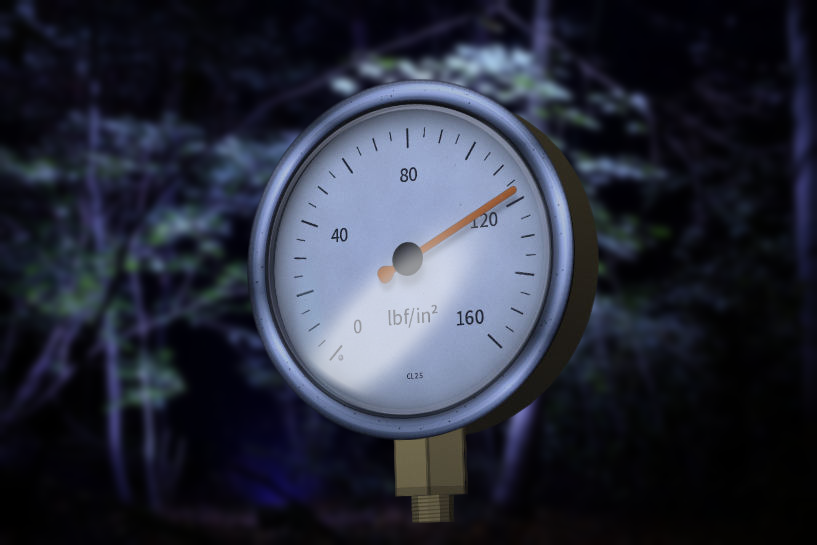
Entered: 117.5 psi
